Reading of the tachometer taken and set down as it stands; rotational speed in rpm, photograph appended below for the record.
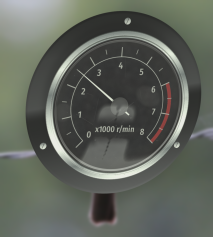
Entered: 2500 rpm
